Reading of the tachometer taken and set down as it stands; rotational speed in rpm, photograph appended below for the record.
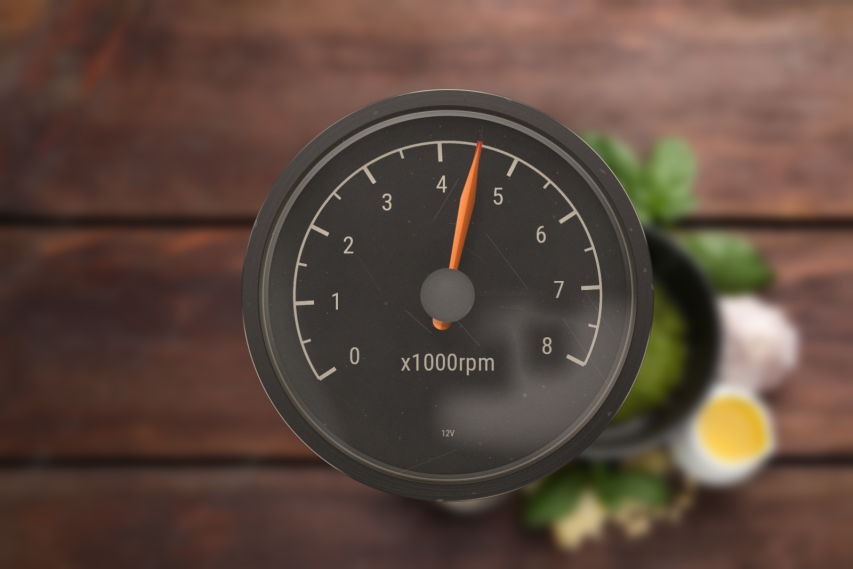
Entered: 4500 rpm
